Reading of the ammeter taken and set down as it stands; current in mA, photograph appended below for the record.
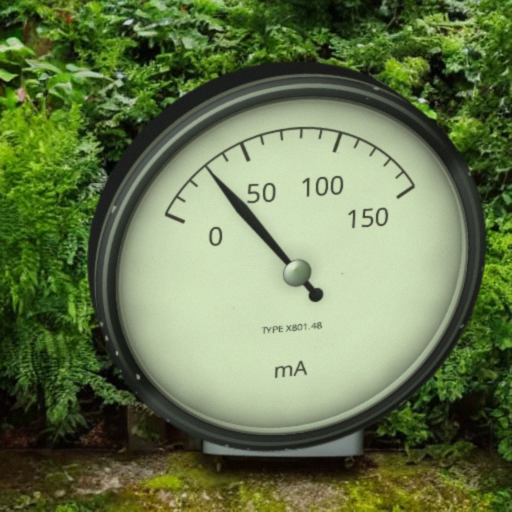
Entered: 30 mA
